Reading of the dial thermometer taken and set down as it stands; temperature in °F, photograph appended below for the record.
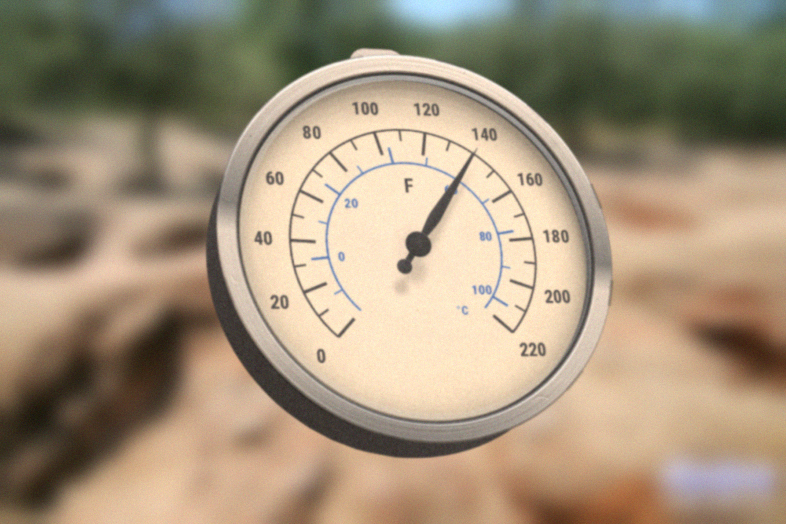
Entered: 140 °F
